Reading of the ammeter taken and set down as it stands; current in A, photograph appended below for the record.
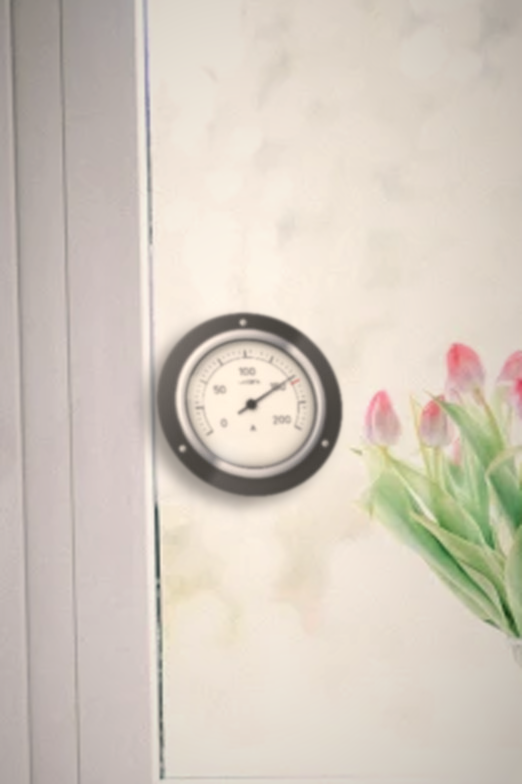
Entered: 150 A
